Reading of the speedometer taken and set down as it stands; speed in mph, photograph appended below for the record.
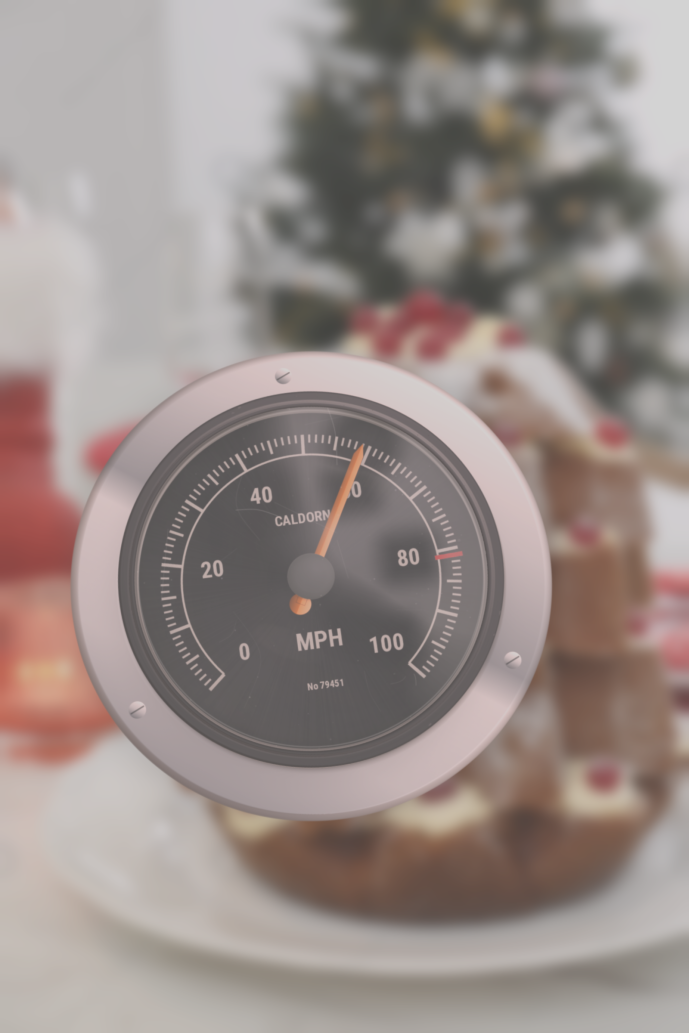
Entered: 59 mph
